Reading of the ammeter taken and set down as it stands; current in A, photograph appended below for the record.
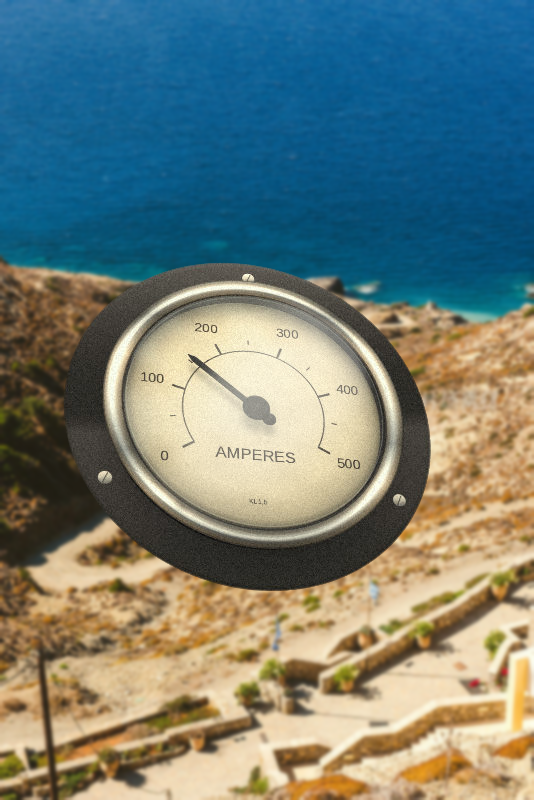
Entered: 150 A
